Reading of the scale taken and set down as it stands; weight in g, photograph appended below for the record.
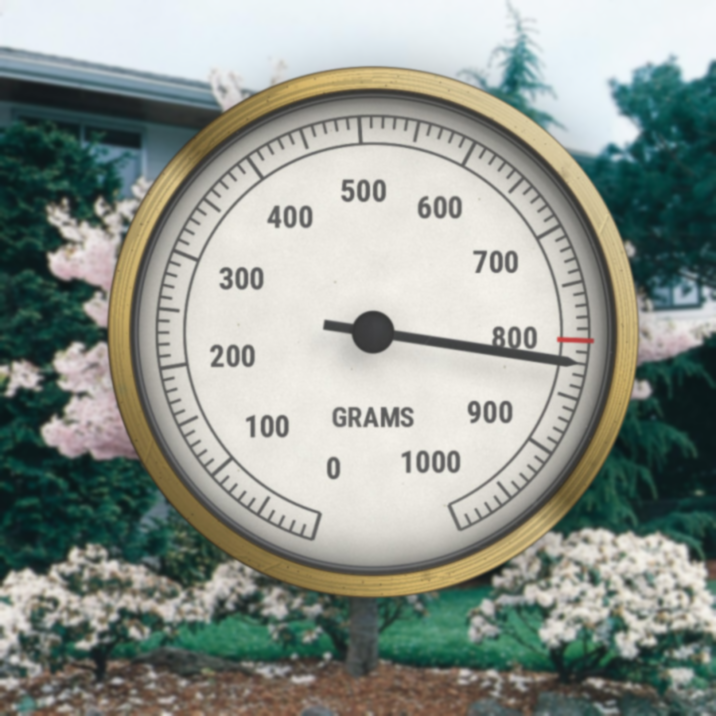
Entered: 820 g
